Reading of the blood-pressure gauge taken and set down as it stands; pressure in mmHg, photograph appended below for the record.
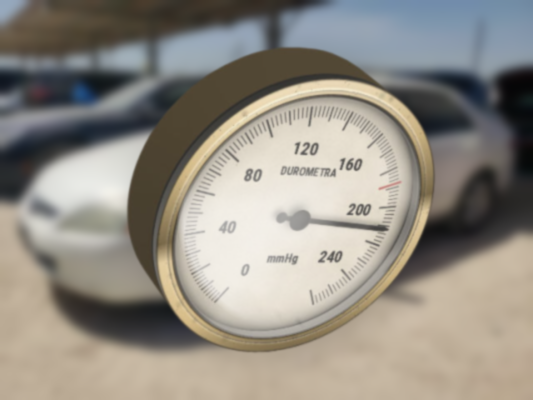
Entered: 210 mmHg
